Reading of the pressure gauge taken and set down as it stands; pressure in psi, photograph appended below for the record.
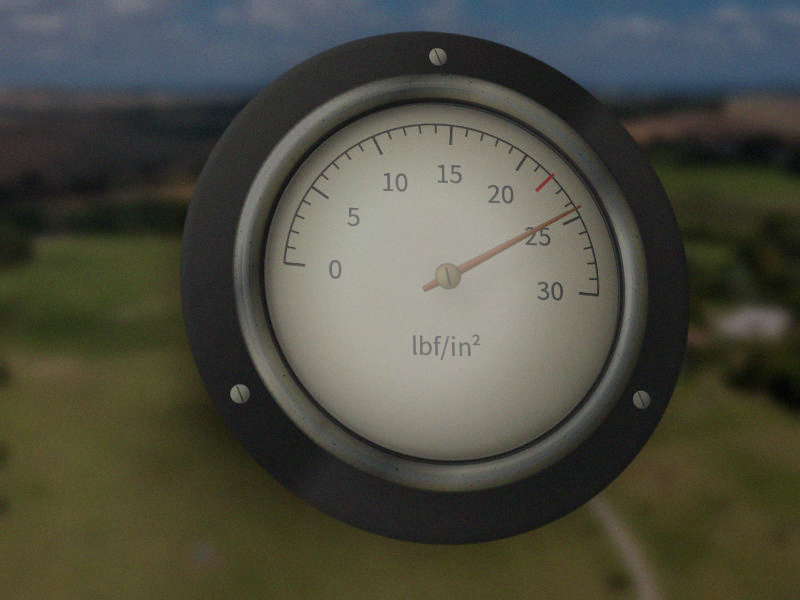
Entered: 24.5 psi
